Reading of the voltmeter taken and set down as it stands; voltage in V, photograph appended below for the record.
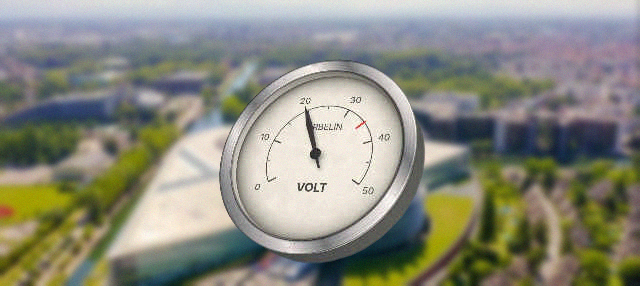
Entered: 20 V
